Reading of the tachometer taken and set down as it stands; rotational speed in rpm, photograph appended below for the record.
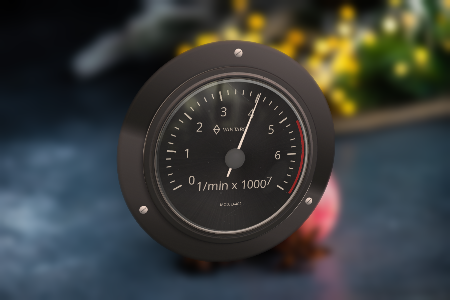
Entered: 4000 rpm
